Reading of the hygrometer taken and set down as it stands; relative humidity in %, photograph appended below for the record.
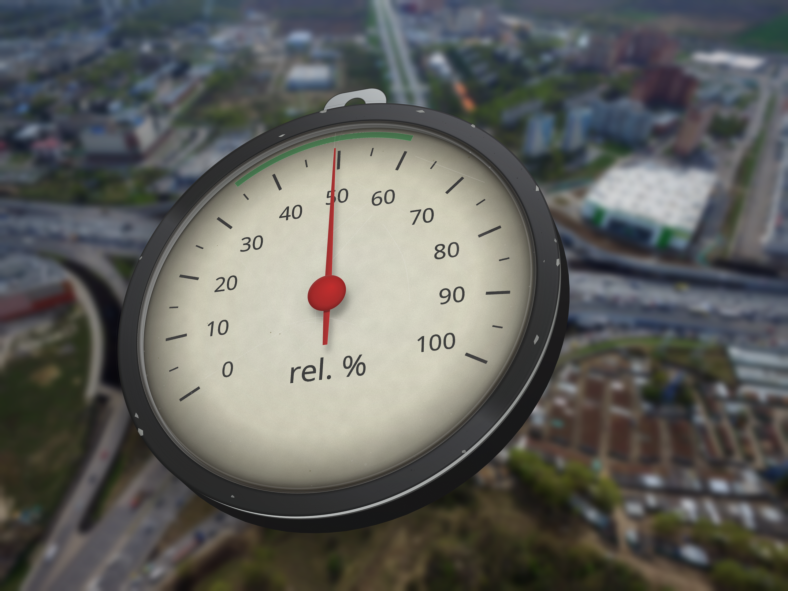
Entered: 50 %
